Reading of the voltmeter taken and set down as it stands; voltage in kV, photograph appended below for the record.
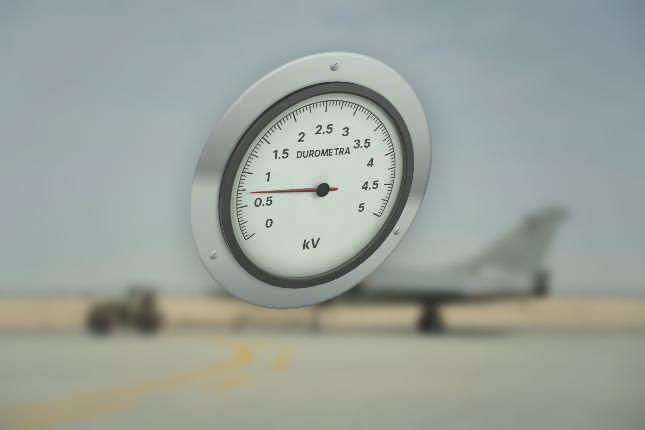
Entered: 0.75 kV
